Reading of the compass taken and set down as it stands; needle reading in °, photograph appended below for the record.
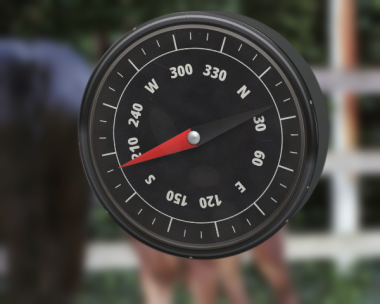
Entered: 200 °
